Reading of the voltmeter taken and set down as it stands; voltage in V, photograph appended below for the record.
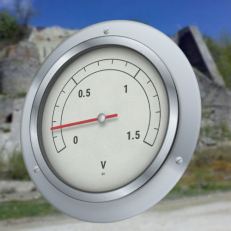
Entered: 0.15 V
